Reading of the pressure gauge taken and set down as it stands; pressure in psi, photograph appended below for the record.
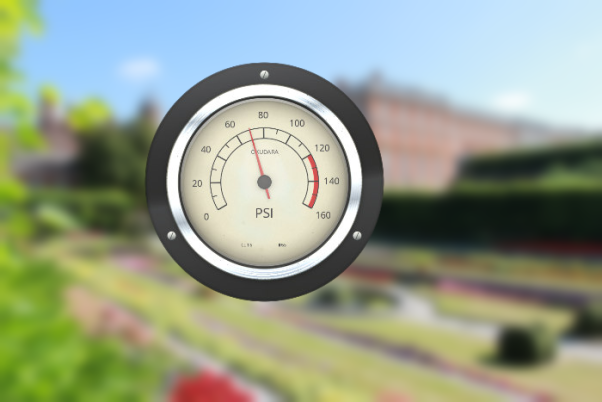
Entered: 70 psi
